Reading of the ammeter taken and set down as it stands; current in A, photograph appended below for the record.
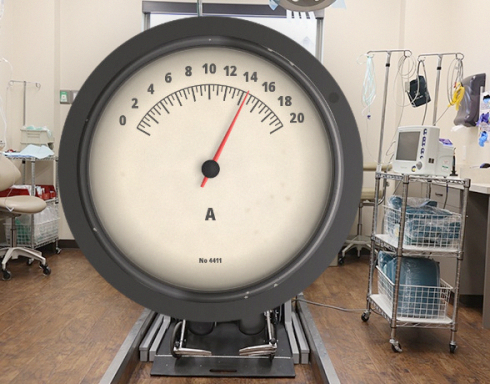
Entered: 14.5 A
